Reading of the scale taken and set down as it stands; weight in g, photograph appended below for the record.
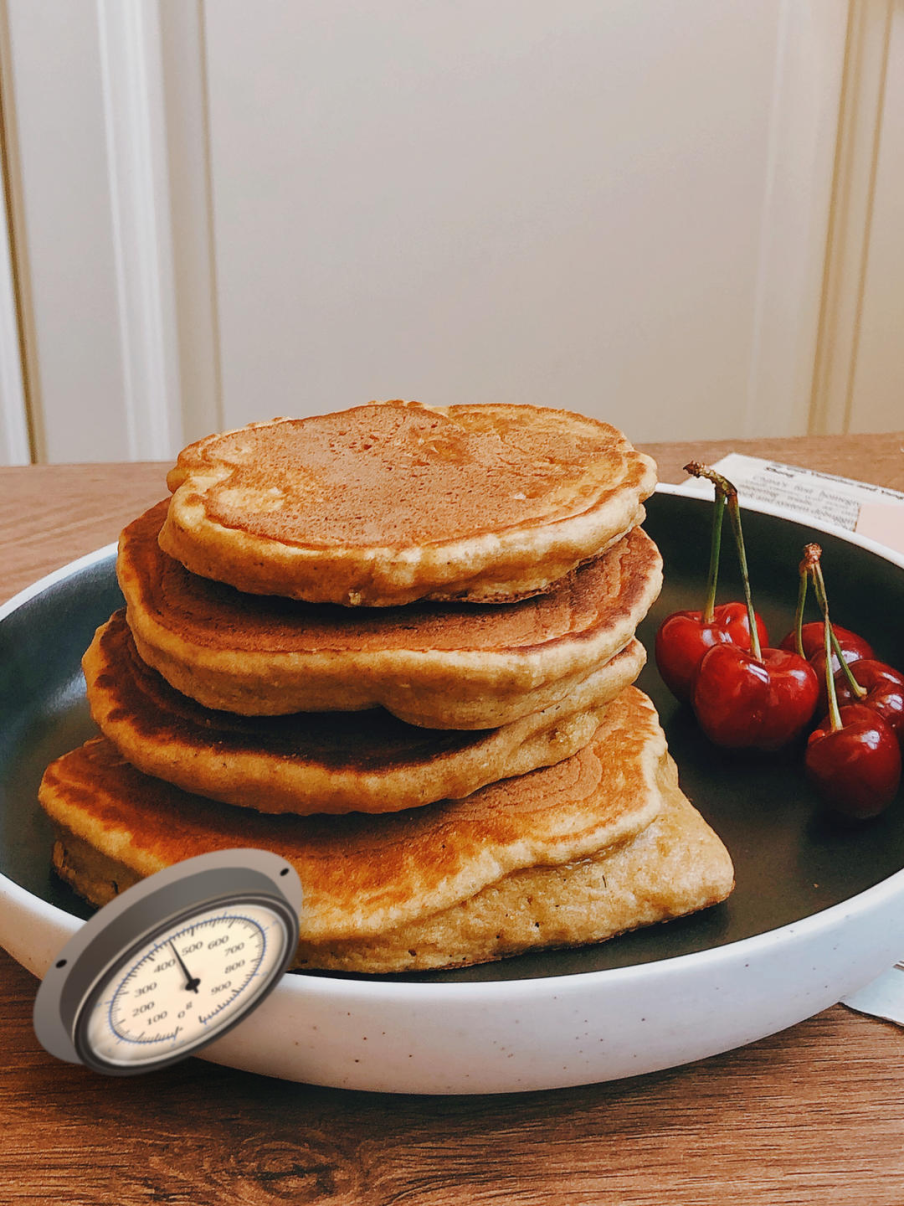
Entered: 450 g
